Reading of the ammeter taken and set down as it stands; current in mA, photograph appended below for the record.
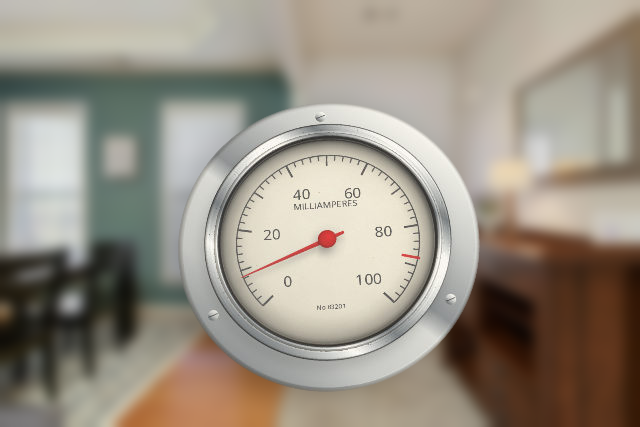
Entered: 8 mA
